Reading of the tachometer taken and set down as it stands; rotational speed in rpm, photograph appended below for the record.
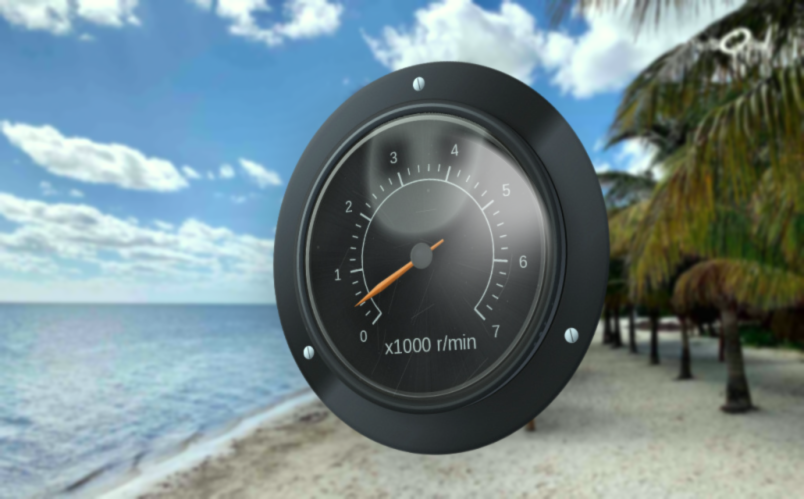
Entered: 400 rpm
